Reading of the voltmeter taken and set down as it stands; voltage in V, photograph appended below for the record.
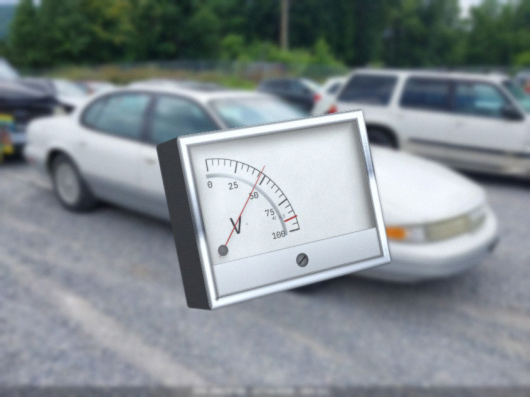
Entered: 45 V
